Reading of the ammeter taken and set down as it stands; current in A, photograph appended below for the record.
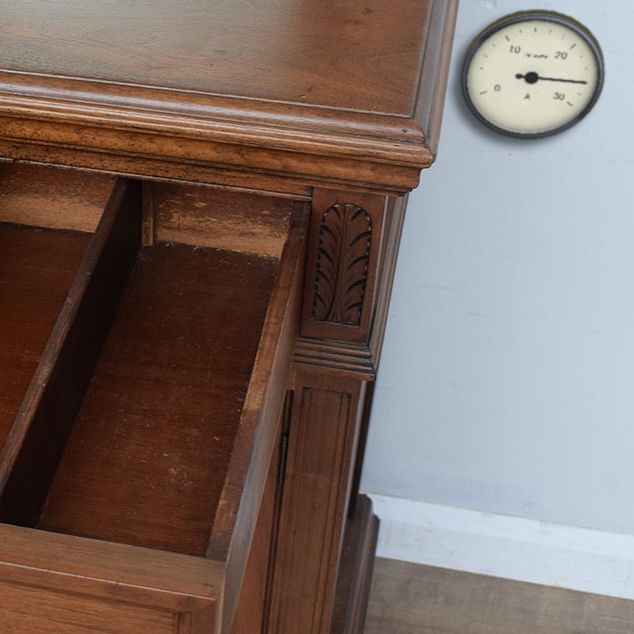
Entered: 26 A
